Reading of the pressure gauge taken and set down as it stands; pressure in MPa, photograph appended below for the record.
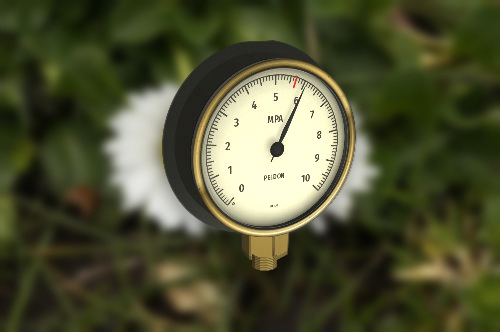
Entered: 6 MPa
